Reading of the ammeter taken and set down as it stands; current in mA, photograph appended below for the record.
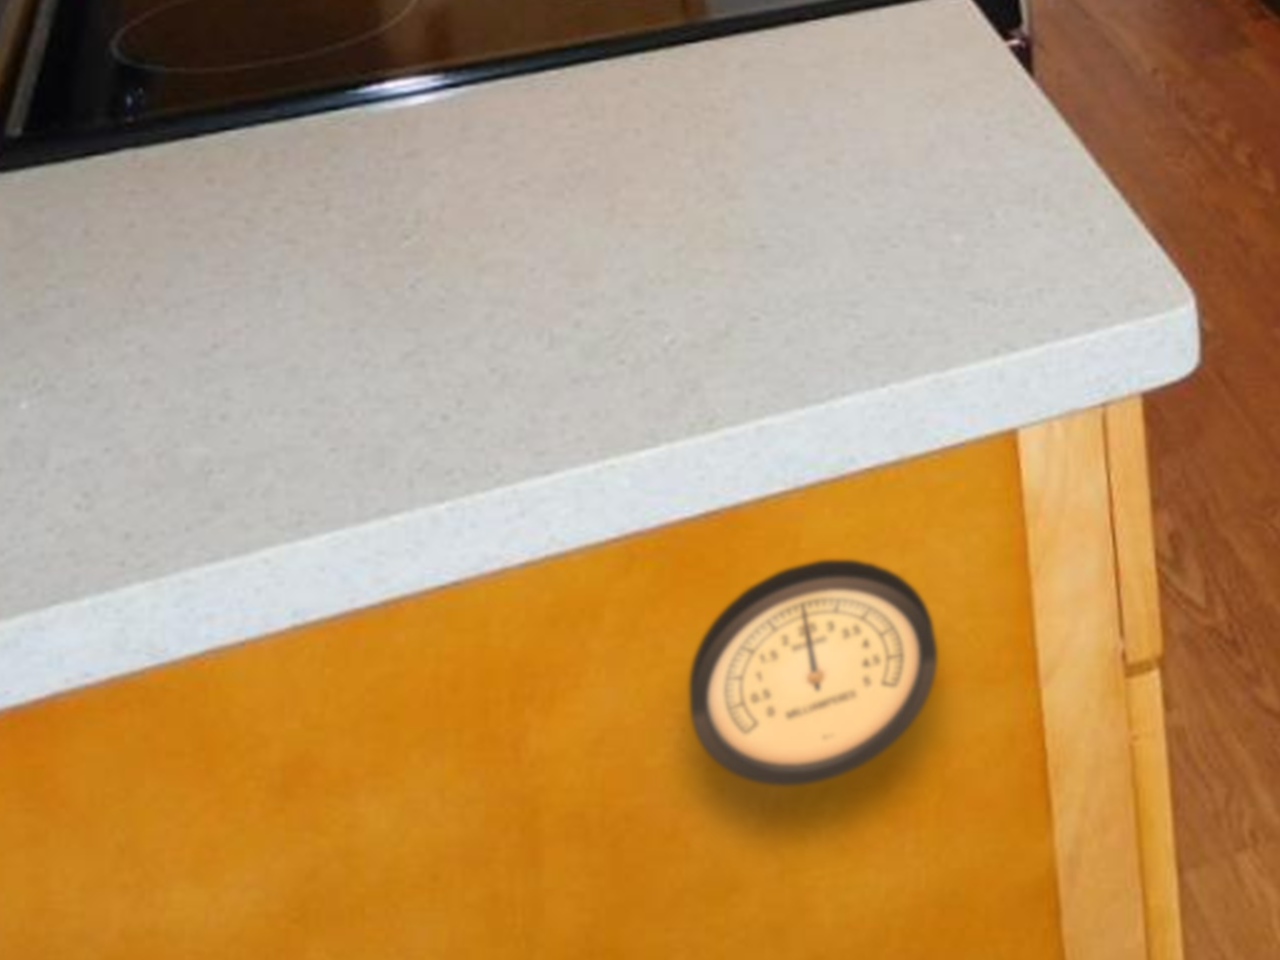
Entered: 2.5 mA
